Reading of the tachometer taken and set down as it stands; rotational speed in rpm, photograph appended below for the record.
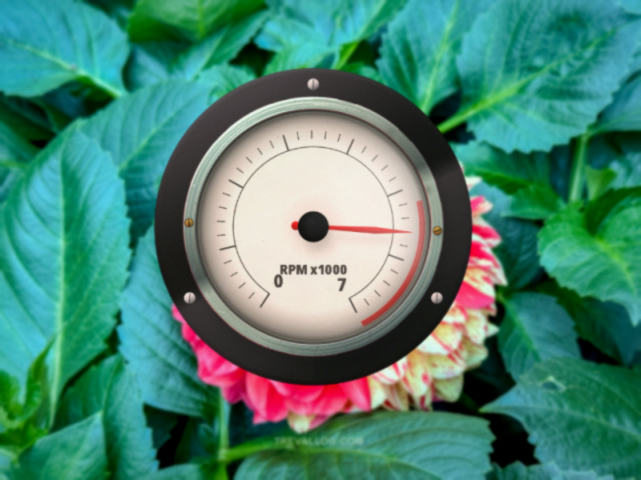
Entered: 5600 rpm
